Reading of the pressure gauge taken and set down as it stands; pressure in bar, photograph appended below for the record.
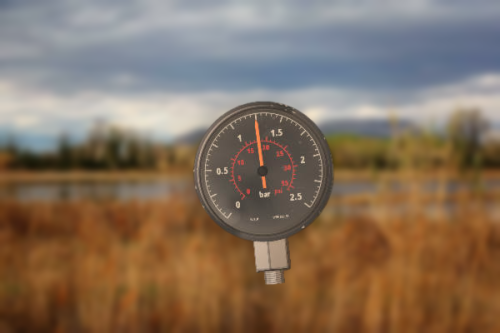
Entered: 1.25 bar
